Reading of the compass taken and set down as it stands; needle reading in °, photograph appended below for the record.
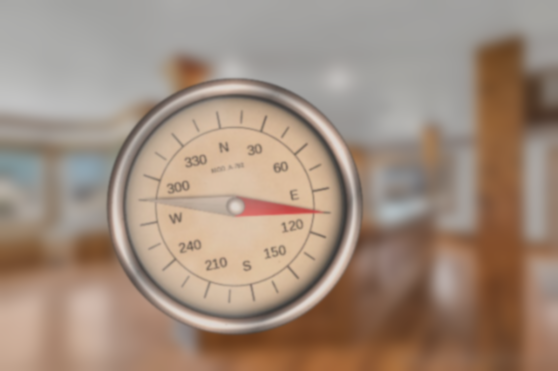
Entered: 105 °
